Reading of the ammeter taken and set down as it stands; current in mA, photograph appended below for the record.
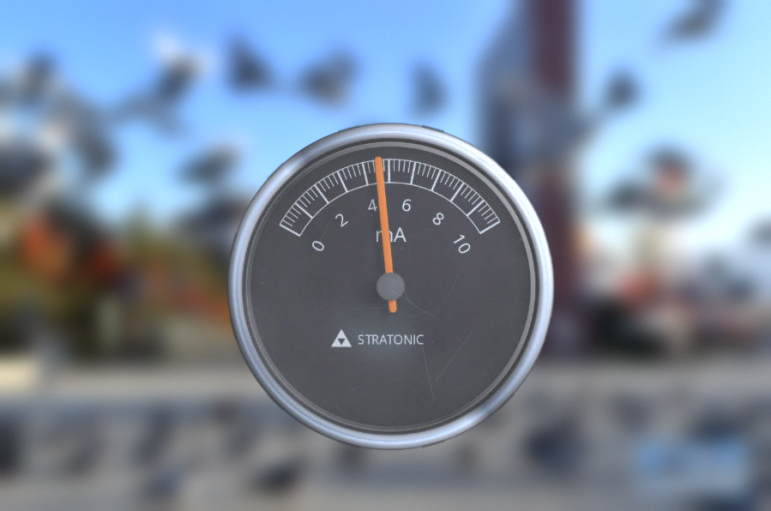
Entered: 4.6 mA
